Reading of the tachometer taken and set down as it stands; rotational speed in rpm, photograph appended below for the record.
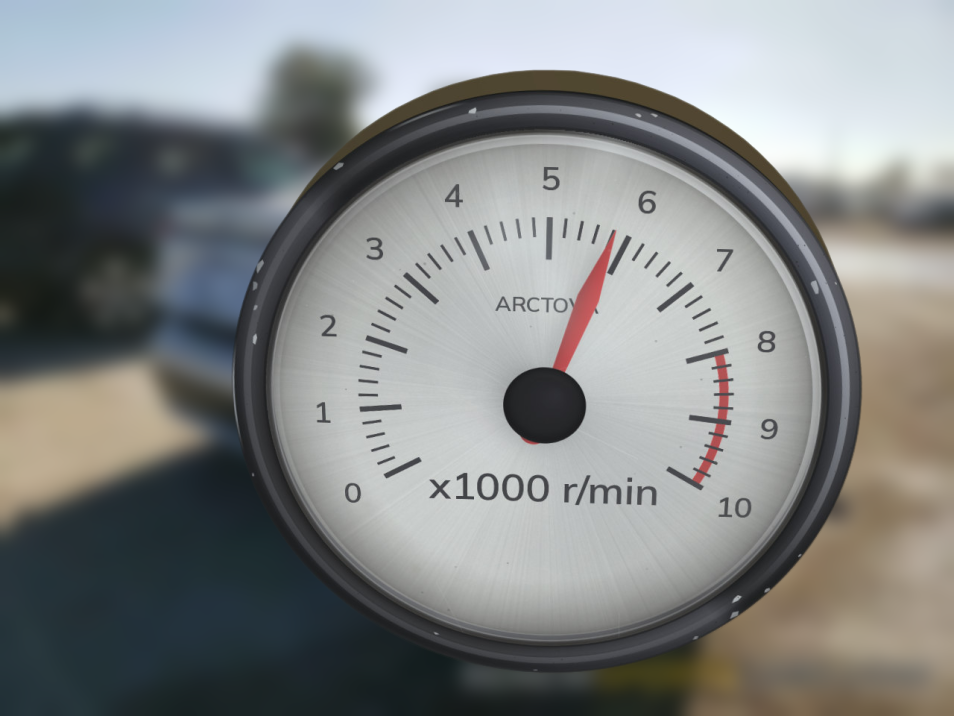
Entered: 5800 rpm
